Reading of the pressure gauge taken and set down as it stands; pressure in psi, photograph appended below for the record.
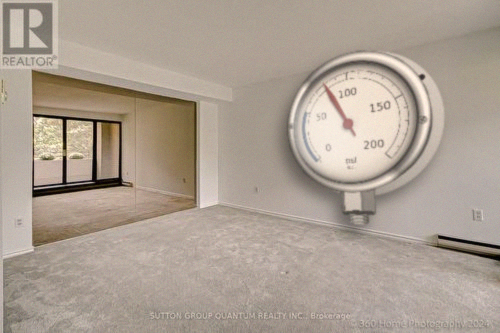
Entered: 80 psi
